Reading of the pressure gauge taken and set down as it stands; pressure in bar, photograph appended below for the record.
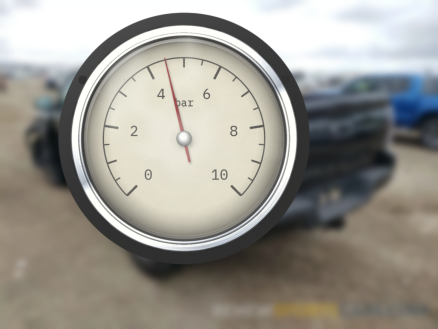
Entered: 4.5 bar
